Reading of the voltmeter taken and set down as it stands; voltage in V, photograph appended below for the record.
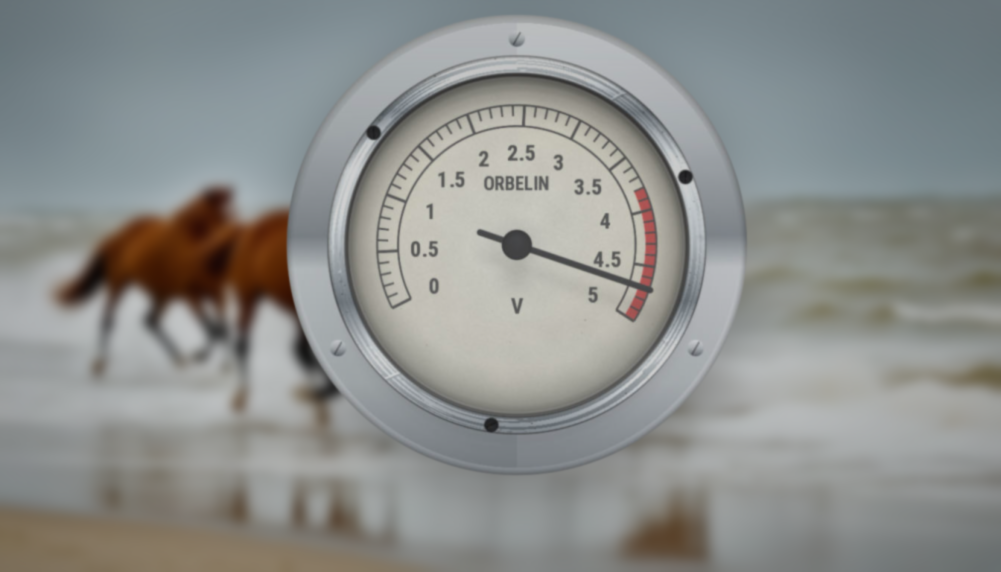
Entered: 4.7 V
